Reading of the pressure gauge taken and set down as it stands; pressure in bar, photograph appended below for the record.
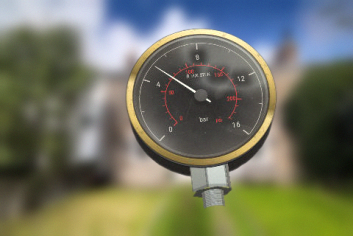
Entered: 5 bar
